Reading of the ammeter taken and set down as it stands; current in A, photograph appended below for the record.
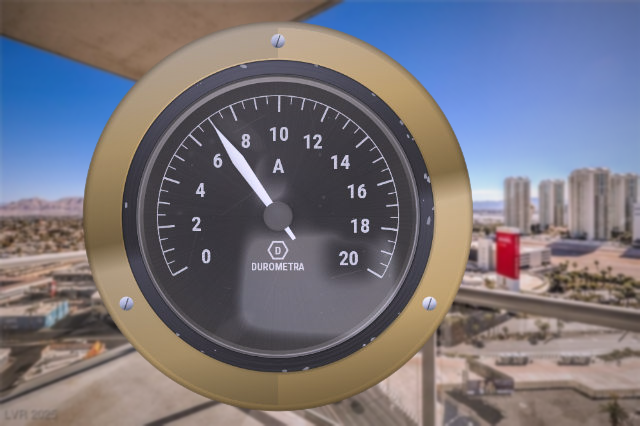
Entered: 7 A
